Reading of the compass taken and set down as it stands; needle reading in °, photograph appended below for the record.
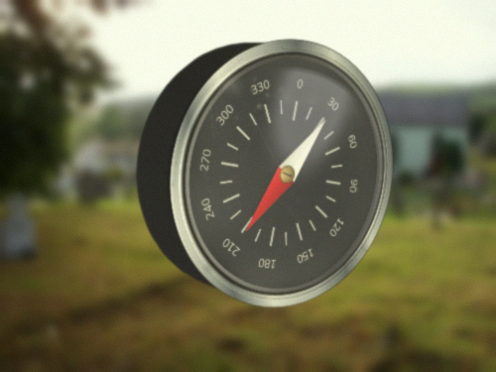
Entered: 210 °
